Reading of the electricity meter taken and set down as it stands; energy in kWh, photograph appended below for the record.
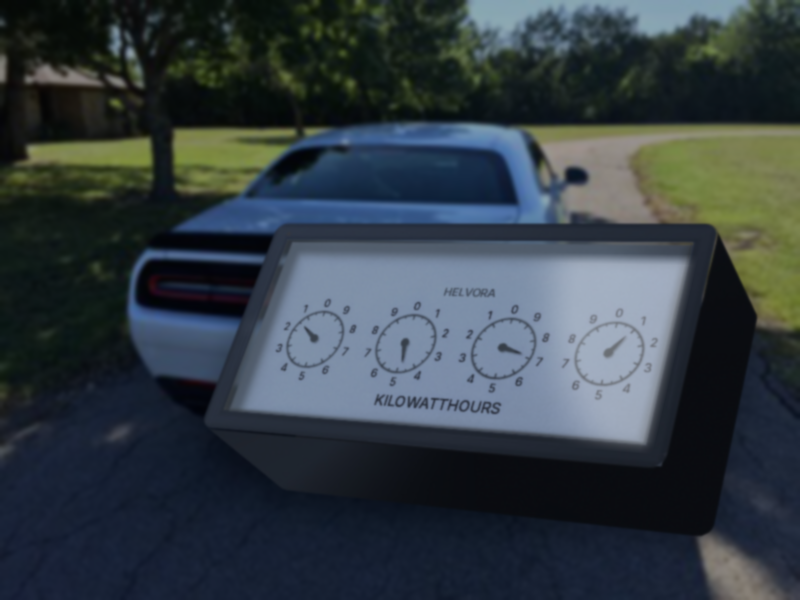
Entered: 1471 kWh
